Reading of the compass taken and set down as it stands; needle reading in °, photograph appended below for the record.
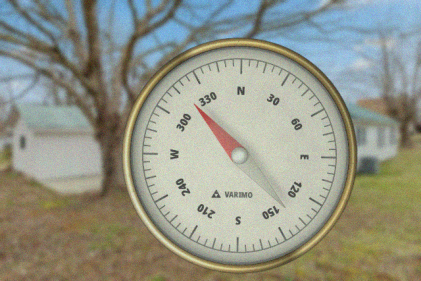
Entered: 317.5 °
